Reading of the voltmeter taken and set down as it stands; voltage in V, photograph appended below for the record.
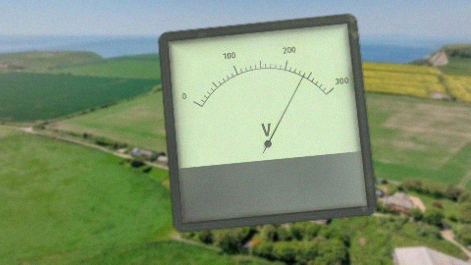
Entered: 240 V
